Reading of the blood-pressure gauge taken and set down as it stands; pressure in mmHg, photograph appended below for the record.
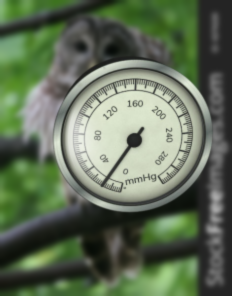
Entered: 20 mmHg
